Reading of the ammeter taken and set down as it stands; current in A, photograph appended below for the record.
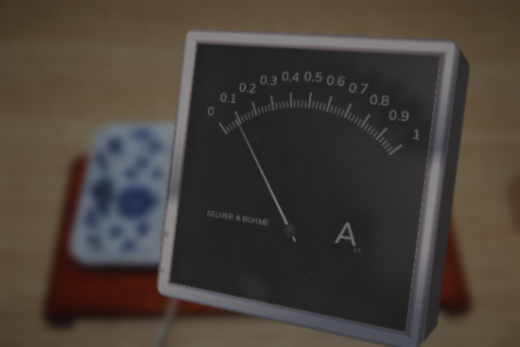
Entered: 0.1 A
